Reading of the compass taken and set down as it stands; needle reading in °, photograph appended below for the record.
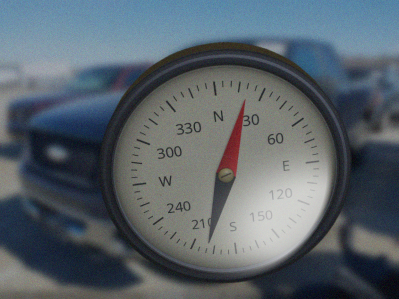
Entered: 20 °
